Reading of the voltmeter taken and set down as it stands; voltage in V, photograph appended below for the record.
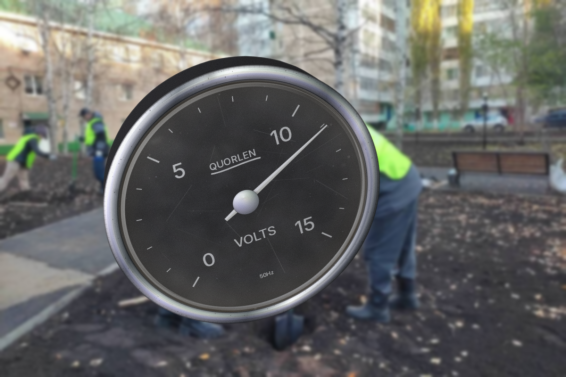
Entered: 11 V
